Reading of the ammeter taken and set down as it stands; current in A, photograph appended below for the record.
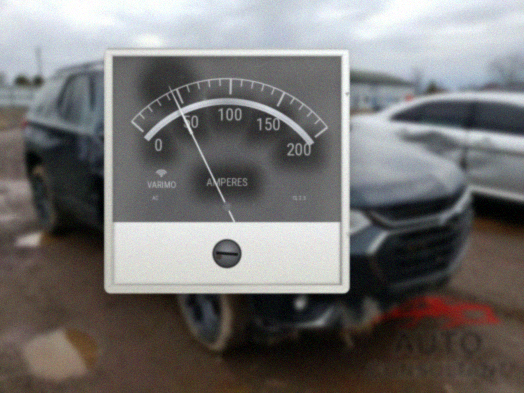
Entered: 45 A
